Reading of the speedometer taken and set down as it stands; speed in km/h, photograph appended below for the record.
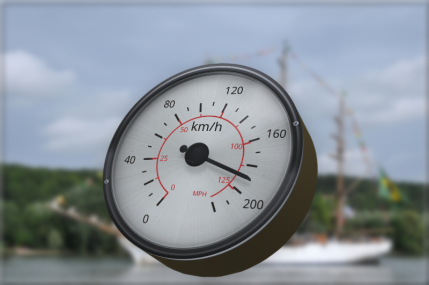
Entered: 190 km/h
